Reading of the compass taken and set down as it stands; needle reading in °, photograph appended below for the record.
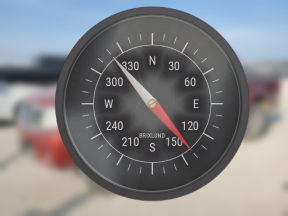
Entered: 140 °
